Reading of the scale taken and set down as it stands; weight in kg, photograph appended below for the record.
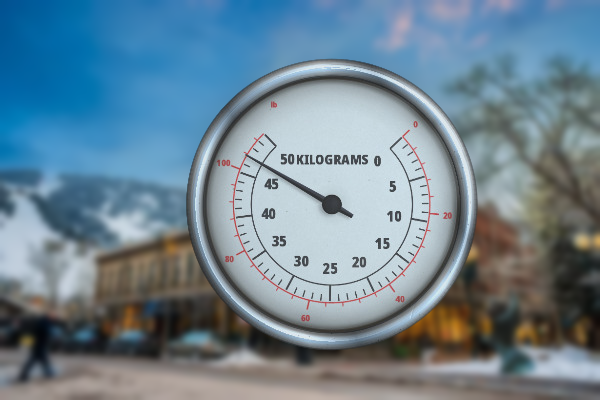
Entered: 47 kg
